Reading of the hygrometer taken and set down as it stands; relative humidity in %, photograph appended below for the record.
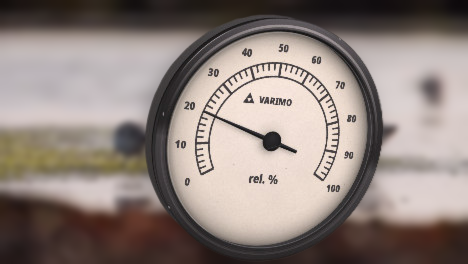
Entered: 20 %
